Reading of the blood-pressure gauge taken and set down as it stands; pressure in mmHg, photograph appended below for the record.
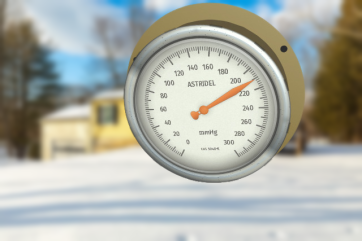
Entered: 210 mmHg
